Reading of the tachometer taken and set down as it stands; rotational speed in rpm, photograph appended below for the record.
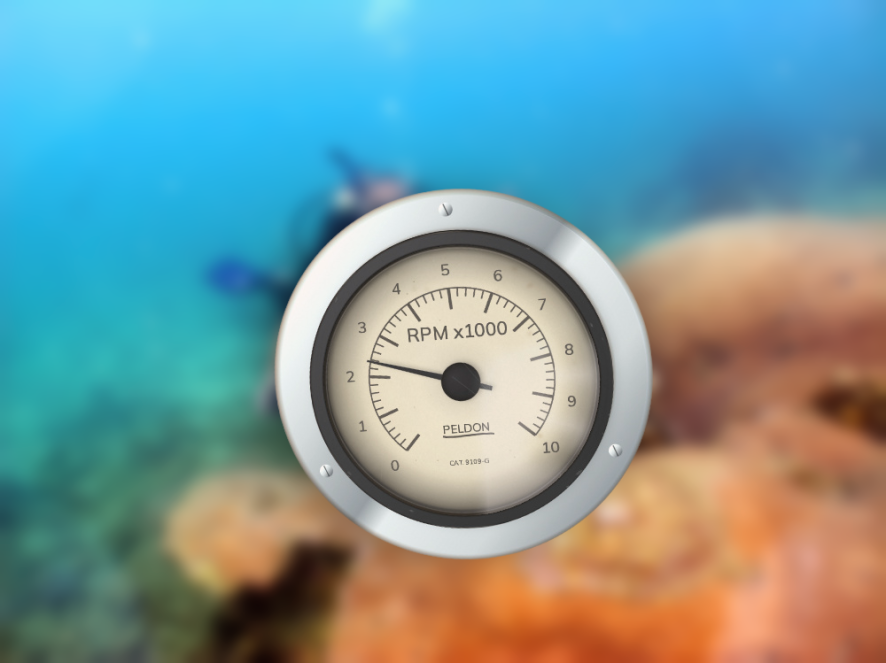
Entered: 2400 rpm
